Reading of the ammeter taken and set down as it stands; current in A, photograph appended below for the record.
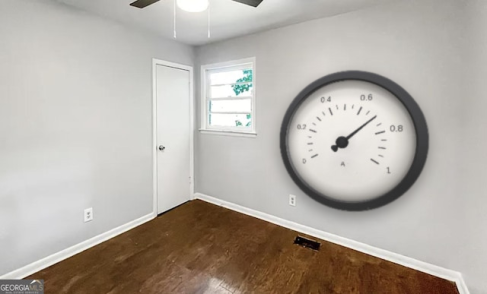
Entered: 0.7 A
